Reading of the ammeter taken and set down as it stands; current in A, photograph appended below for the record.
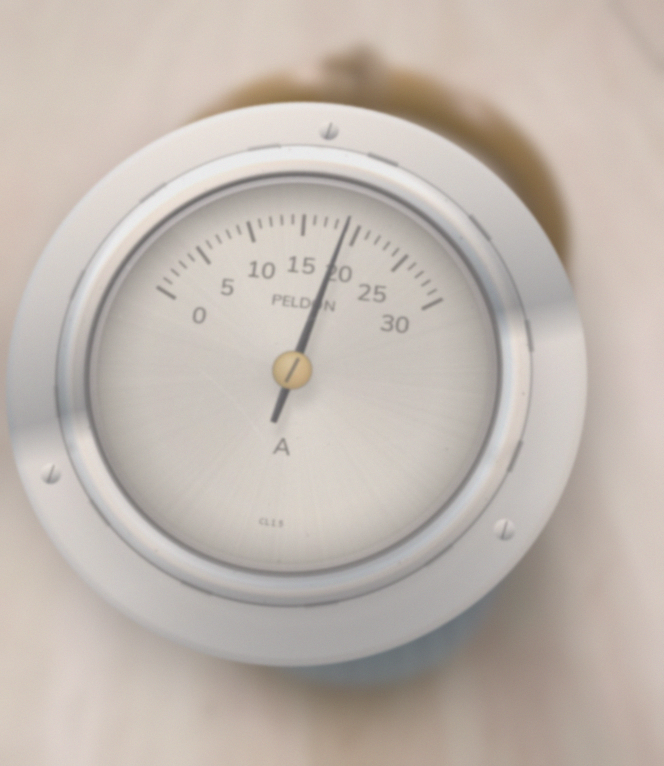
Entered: 19 A
